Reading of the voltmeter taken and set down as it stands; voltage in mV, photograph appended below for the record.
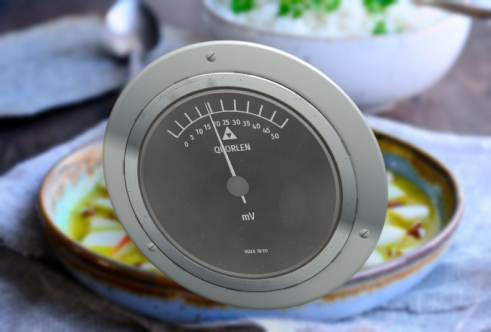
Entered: 20 mV
